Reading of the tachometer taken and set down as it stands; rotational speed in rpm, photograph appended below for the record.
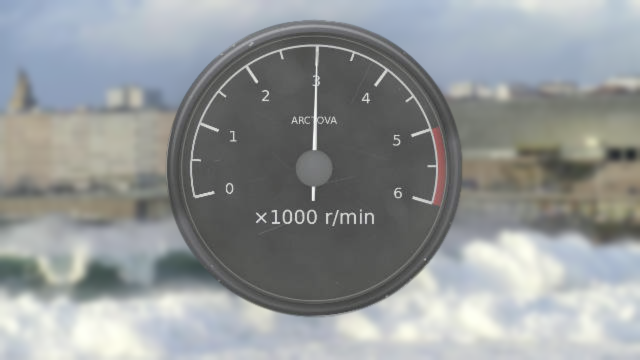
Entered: 3000 rpm
